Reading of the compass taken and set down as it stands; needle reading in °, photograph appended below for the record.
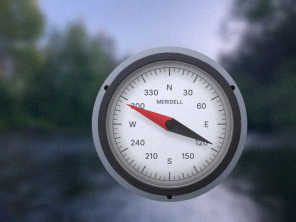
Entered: 295 °
